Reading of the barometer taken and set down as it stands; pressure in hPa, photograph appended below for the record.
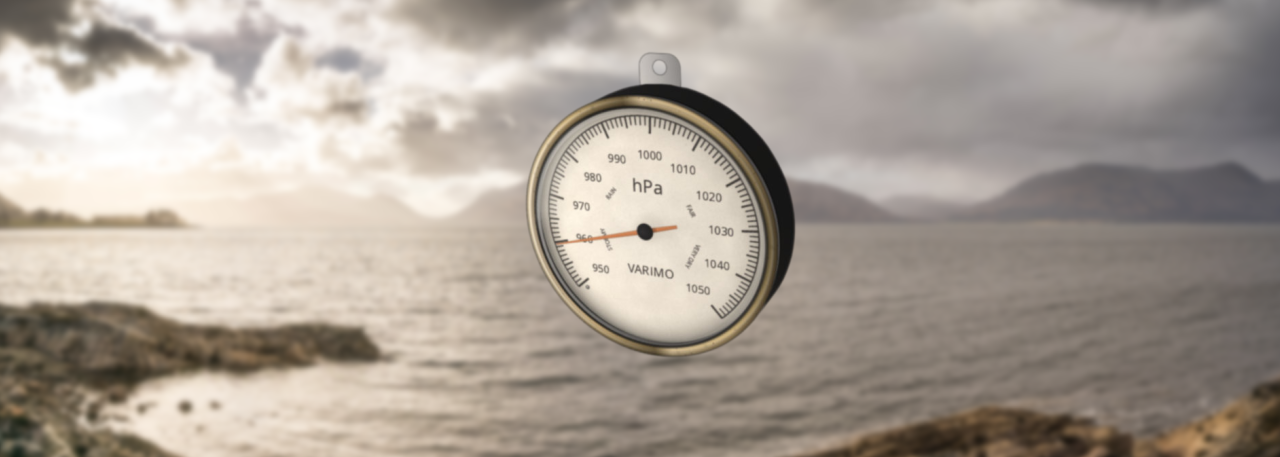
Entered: 960 hPa
